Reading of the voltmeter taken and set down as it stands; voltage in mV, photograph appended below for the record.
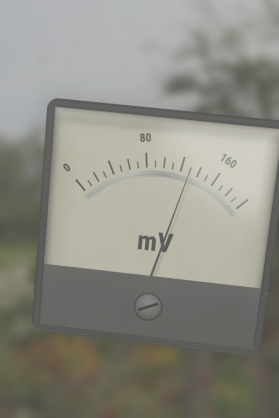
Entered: 130 mV
